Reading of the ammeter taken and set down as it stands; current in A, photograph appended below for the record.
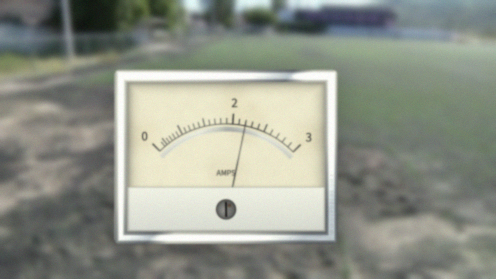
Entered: 2.2 A
